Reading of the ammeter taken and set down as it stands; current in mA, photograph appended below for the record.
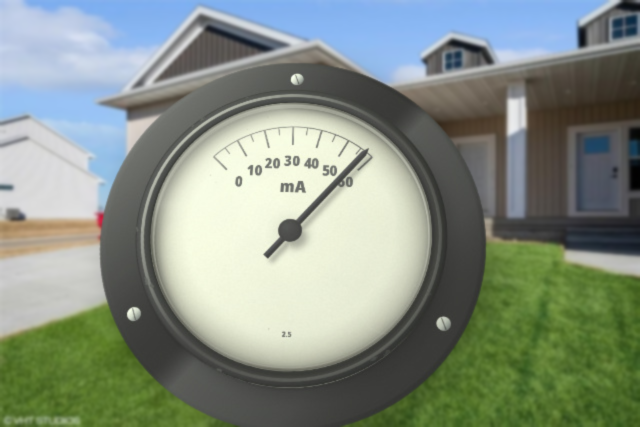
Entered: 57.5 mA
